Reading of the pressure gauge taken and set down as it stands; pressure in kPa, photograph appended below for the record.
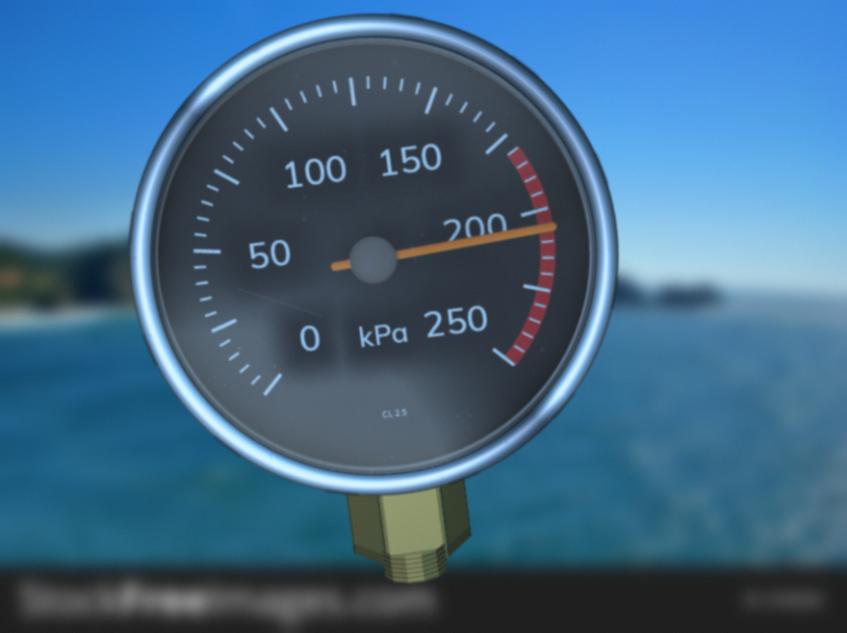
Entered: 205 kPa
